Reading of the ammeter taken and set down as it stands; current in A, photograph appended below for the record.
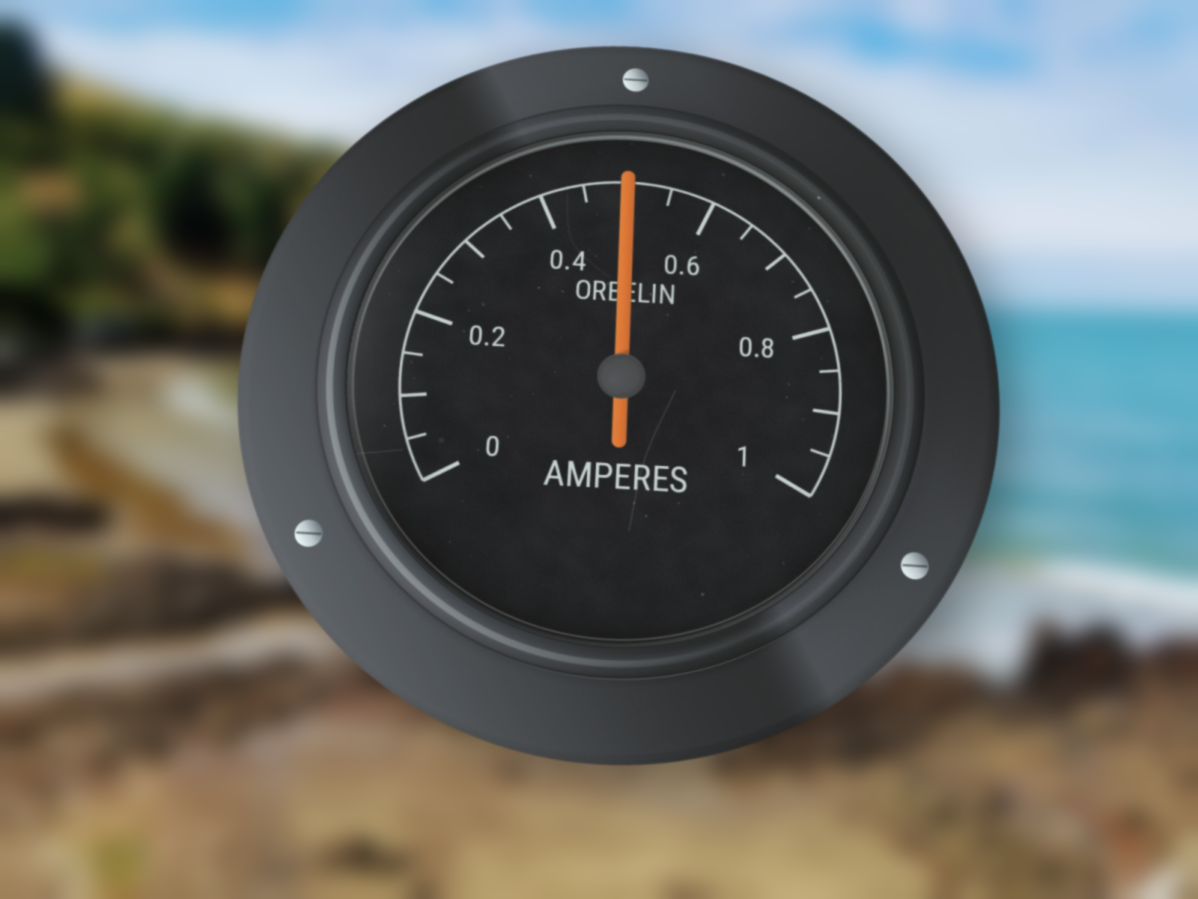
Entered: 0.5 A
